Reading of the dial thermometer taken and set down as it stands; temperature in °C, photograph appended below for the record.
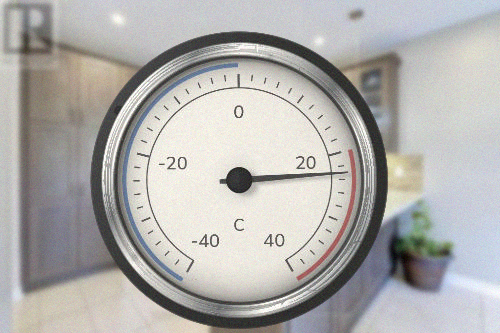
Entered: 23 °C
